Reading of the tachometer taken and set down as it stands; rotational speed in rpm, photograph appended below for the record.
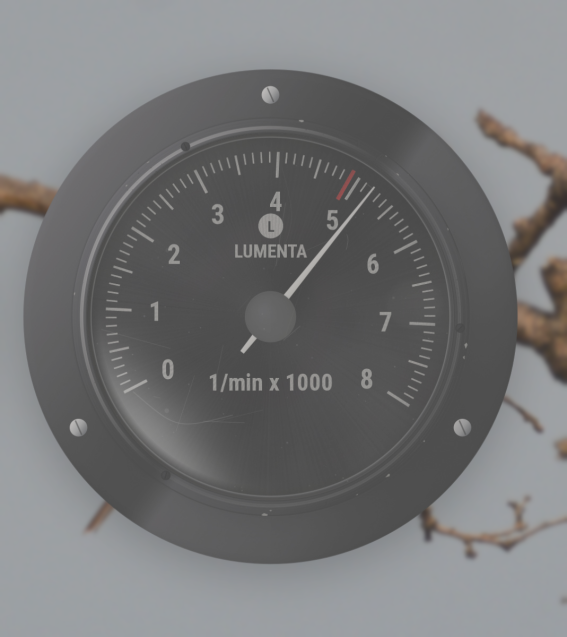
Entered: 5200 rpm
